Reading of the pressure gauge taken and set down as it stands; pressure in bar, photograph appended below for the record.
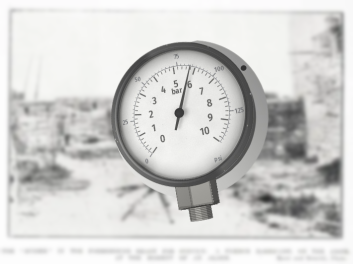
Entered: 5.8 bar
